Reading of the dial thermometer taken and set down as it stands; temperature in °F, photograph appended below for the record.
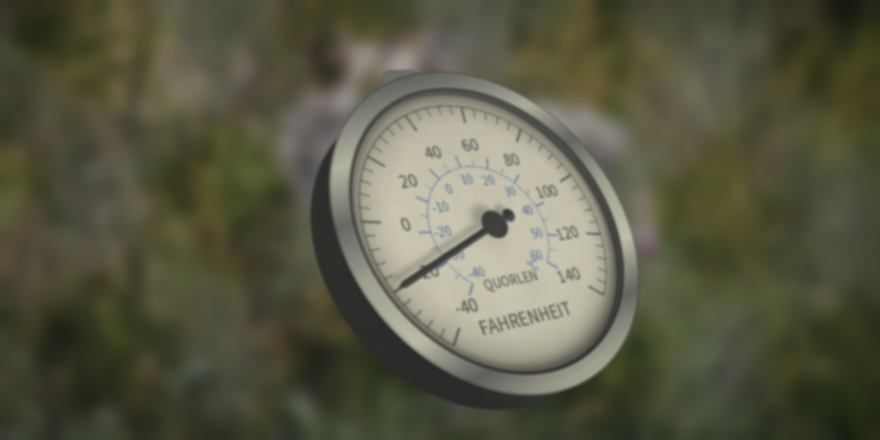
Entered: -20 °F
